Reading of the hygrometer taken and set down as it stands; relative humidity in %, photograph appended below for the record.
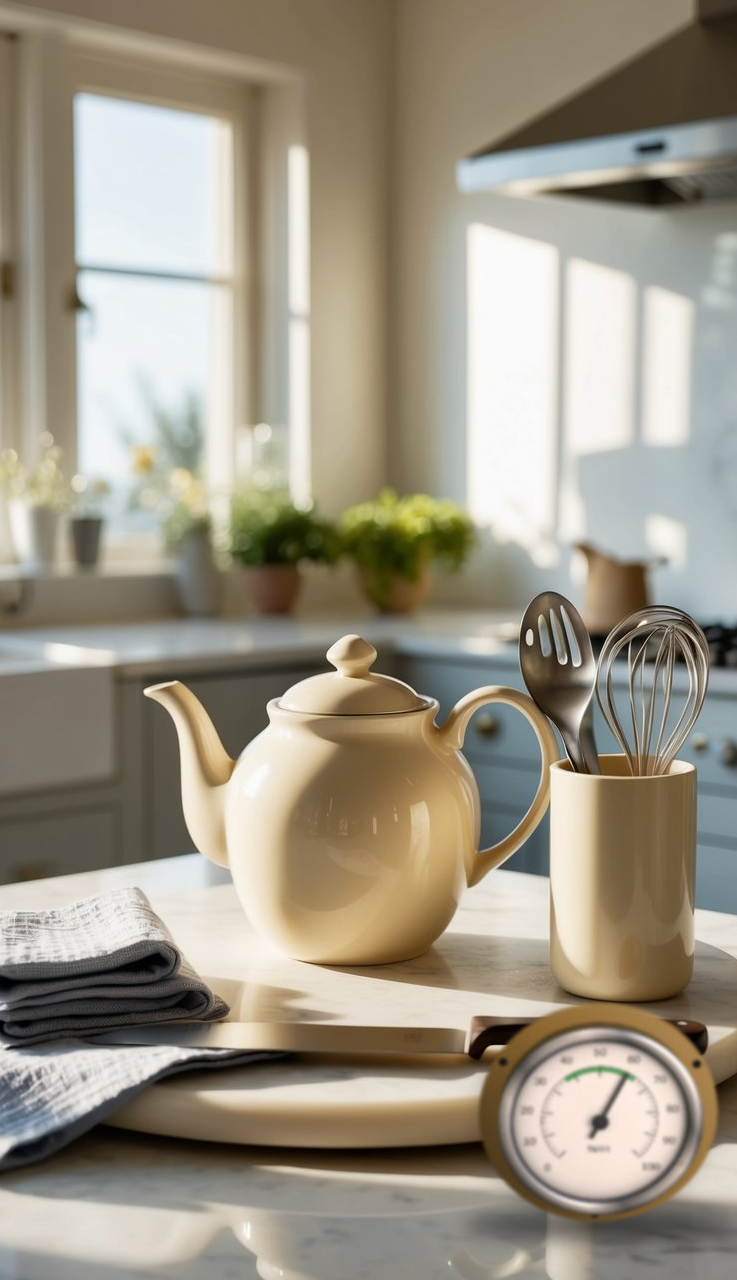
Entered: 60 %
